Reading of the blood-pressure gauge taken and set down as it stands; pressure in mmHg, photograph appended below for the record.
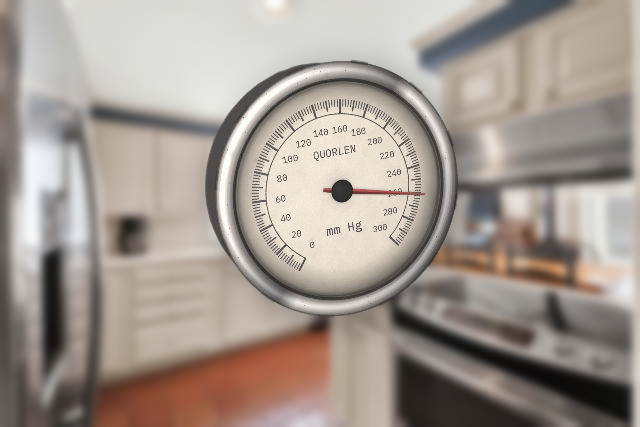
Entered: 260 mmHg
